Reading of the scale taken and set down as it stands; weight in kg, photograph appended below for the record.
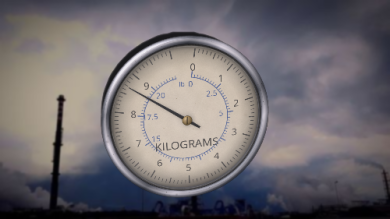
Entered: 8.7 kg
